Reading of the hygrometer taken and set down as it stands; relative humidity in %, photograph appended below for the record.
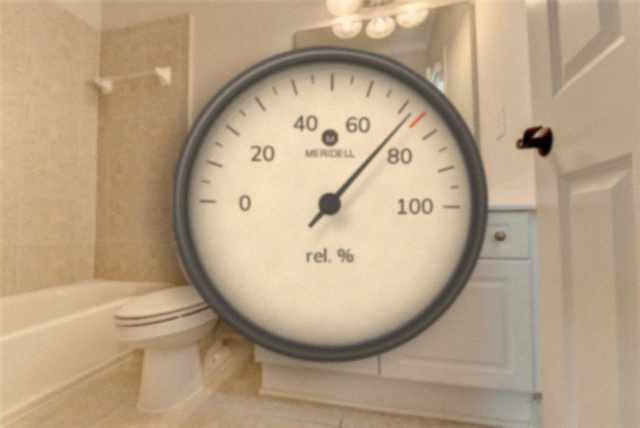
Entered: 72.5 %
